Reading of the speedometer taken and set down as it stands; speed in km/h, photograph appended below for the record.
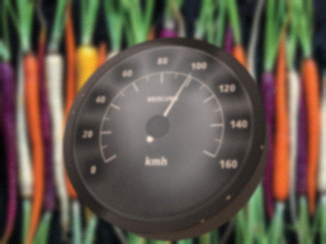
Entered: 100 km/h
